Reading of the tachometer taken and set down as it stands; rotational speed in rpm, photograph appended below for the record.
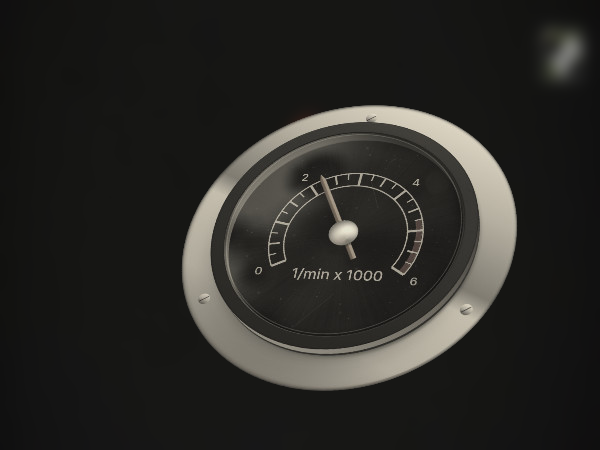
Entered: 2250 rpm
